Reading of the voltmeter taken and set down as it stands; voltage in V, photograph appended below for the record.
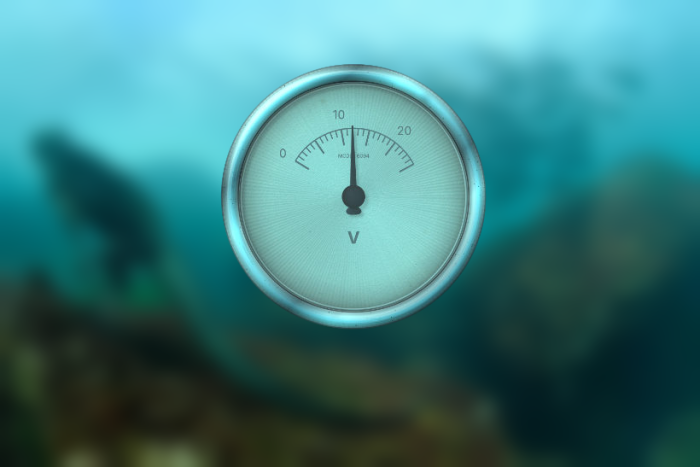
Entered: 12 V
